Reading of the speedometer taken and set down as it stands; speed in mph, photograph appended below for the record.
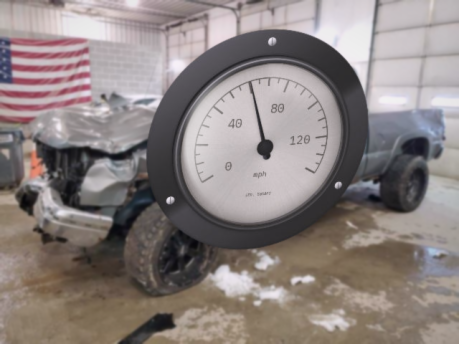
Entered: 60 mph
